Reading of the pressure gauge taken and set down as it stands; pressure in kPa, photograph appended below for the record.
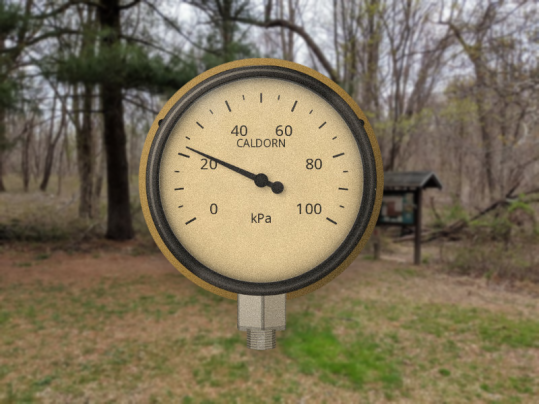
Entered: 22.5 kPa
